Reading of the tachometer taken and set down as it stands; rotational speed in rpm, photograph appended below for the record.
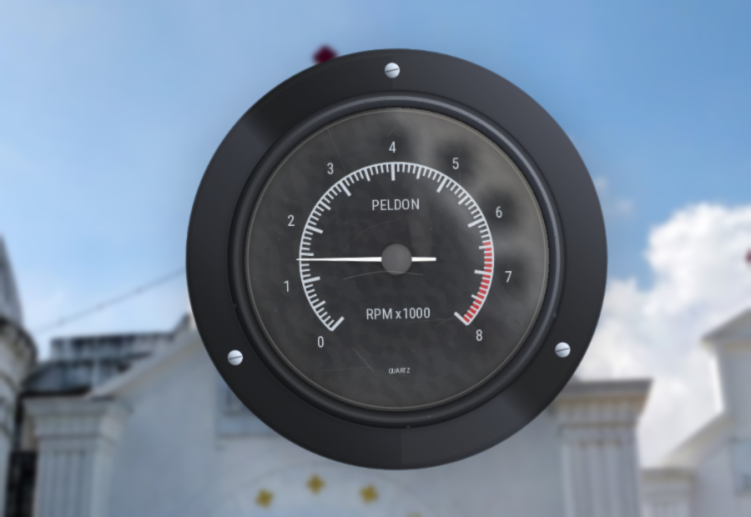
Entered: 1400 rpm
